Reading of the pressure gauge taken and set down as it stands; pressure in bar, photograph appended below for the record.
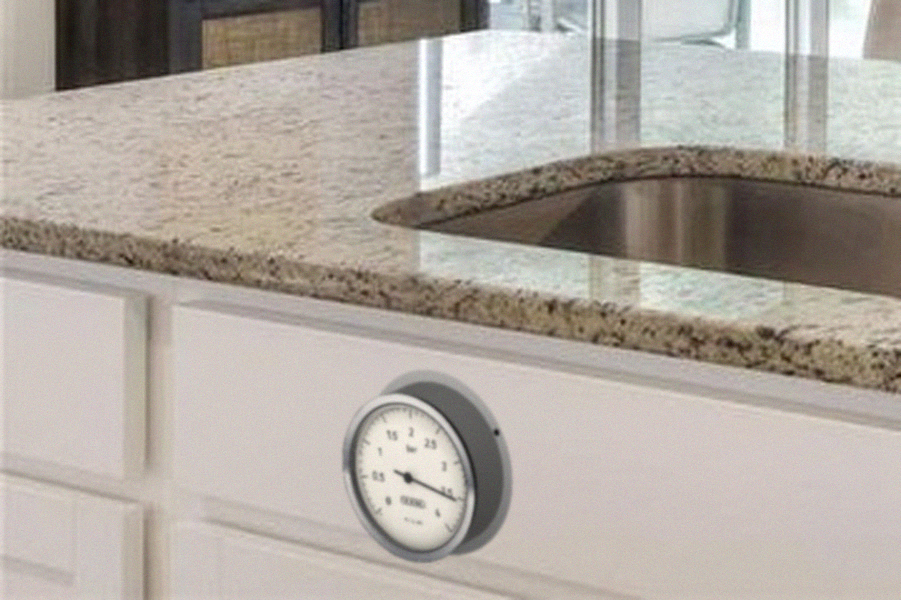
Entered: 3.5 bar
